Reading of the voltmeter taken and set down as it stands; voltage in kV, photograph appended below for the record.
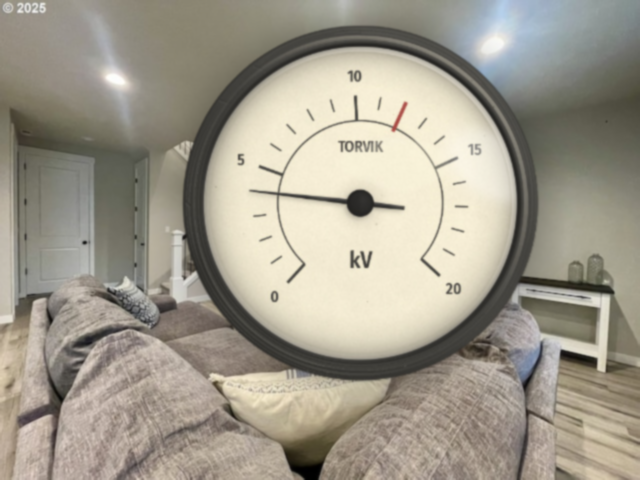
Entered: 4 kV
